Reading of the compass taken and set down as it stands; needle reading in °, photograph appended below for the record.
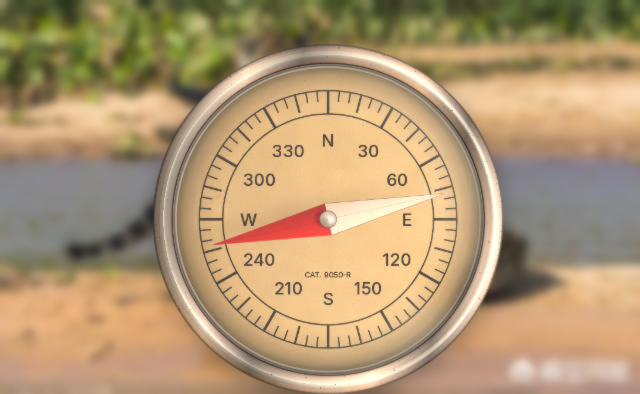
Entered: 257.5 °
